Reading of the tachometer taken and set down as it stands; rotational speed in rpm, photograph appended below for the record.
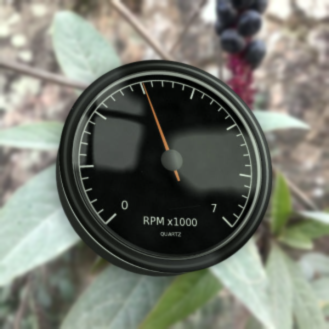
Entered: 3000 rpm
